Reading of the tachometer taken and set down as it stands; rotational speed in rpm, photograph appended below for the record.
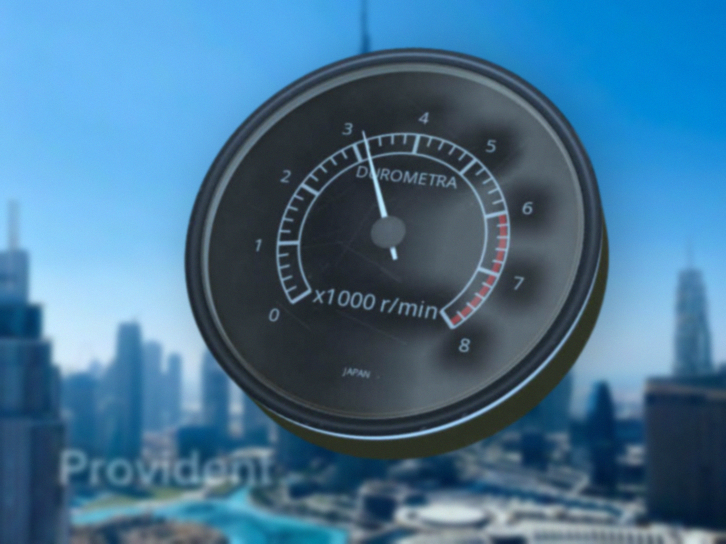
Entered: 3200 rpm
